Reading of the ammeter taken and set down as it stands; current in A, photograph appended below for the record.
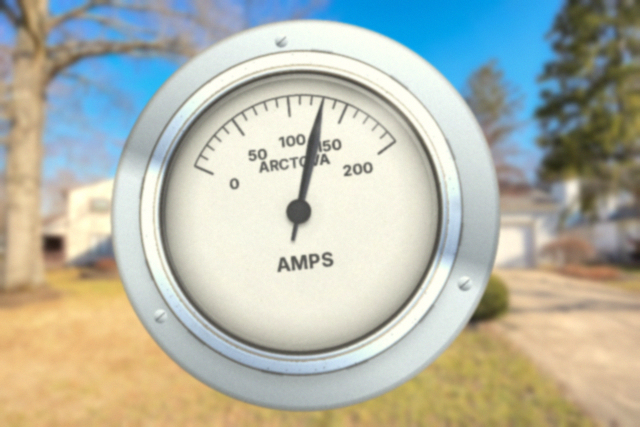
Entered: 130 A
